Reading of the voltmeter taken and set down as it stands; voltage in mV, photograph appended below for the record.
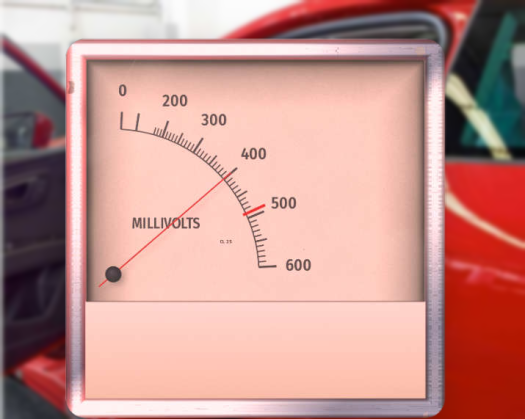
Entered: 400 mV
